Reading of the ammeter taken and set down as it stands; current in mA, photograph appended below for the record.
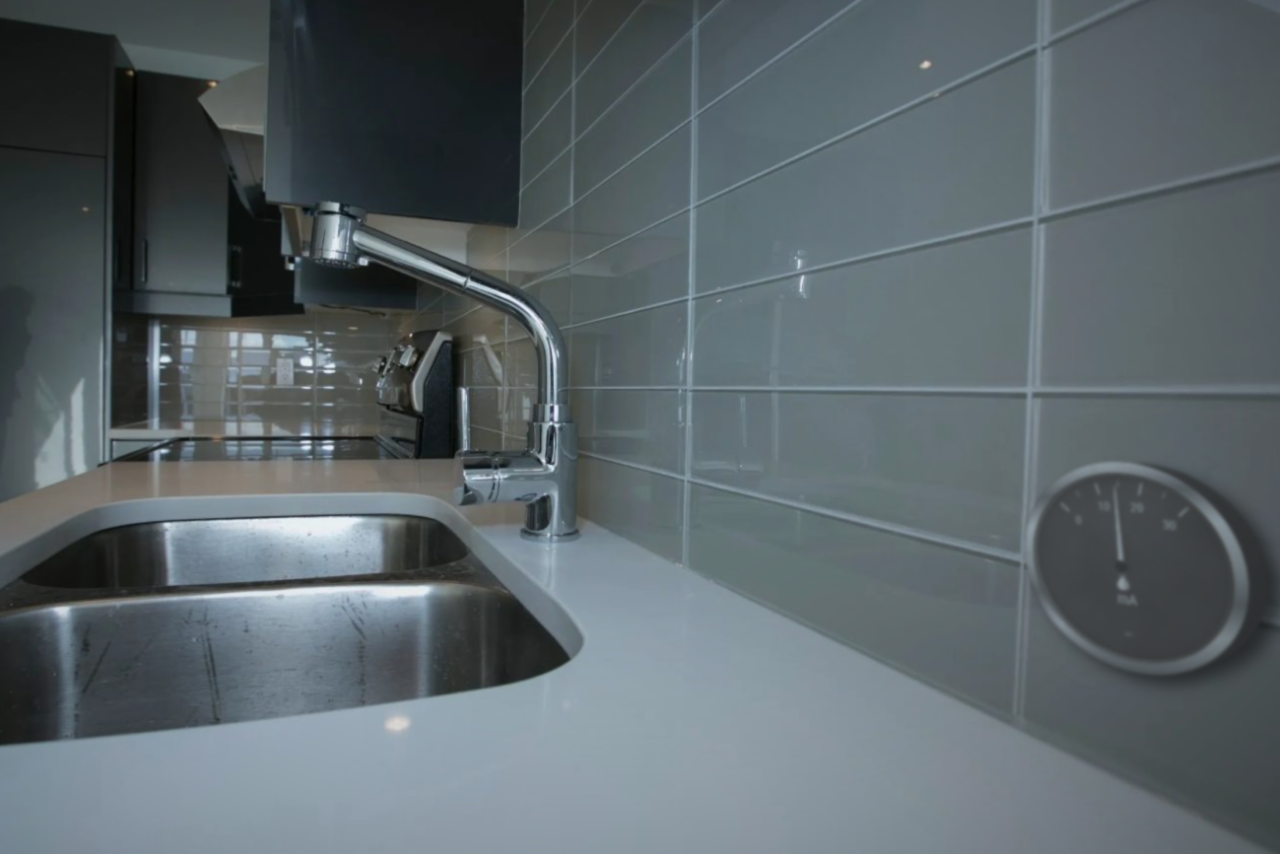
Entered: 15 mA
